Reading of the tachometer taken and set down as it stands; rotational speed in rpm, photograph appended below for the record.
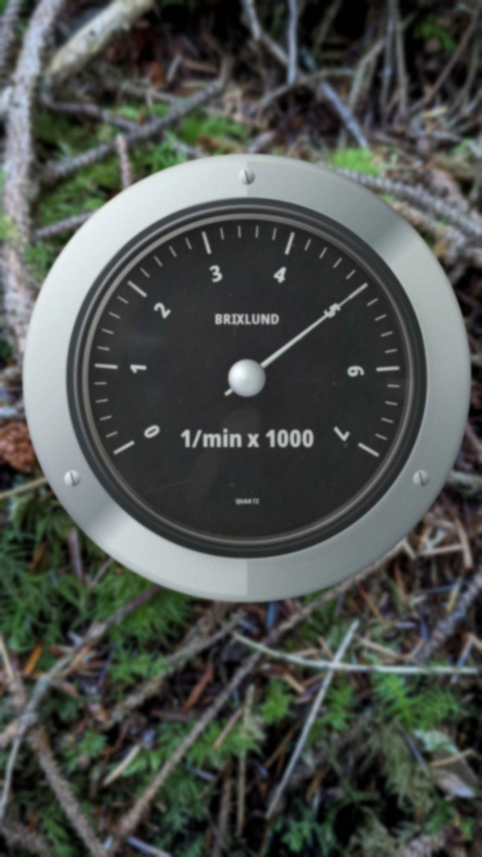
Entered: 5000 rpm
